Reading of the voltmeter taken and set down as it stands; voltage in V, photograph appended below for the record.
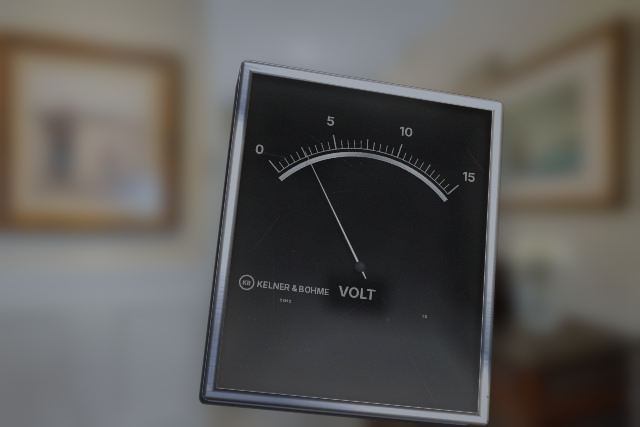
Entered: 2.5 V
